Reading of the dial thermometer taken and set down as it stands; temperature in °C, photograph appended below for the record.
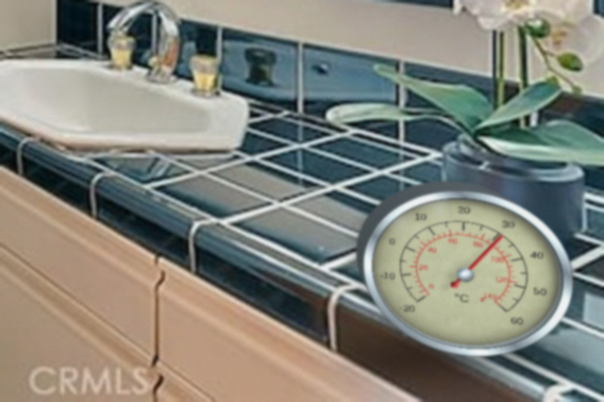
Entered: 30 °C
